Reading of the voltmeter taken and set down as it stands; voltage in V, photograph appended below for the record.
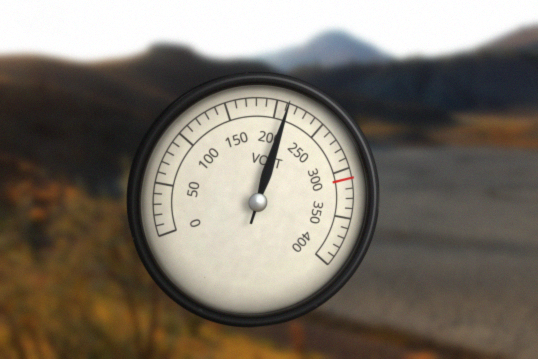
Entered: 210 V
